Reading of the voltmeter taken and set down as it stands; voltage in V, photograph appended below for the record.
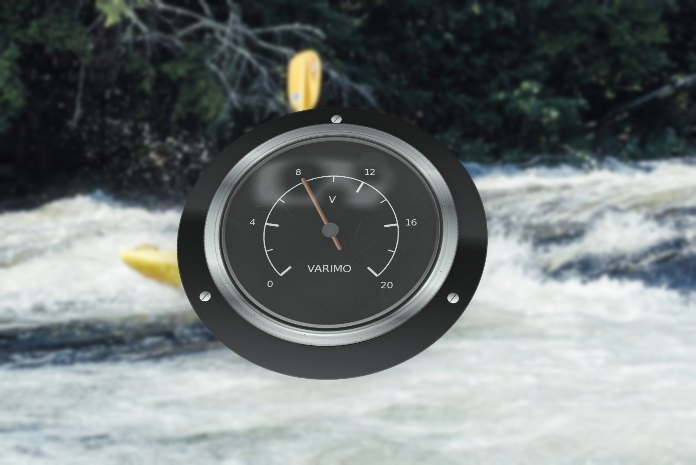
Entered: 8 V
